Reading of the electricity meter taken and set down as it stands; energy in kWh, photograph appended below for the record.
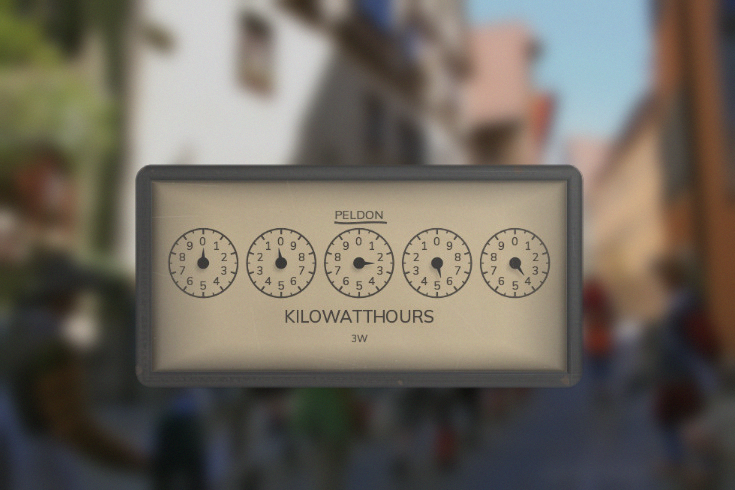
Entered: 254 kWh
